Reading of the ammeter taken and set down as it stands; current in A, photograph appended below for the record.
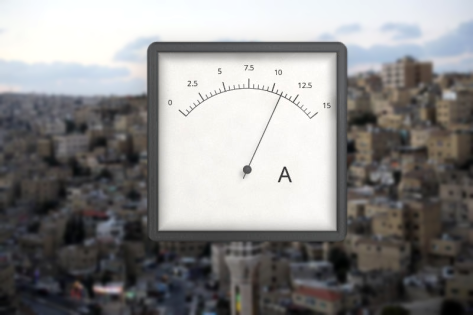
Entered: 11 A
